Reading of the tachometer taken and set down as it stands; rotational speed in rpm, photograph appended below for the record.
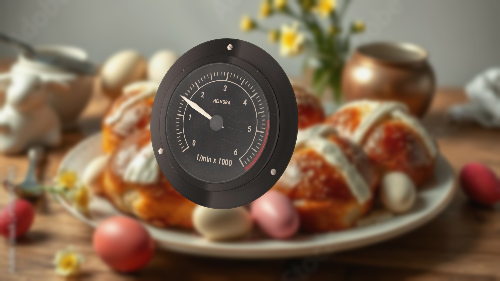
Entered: 1500 rpm
